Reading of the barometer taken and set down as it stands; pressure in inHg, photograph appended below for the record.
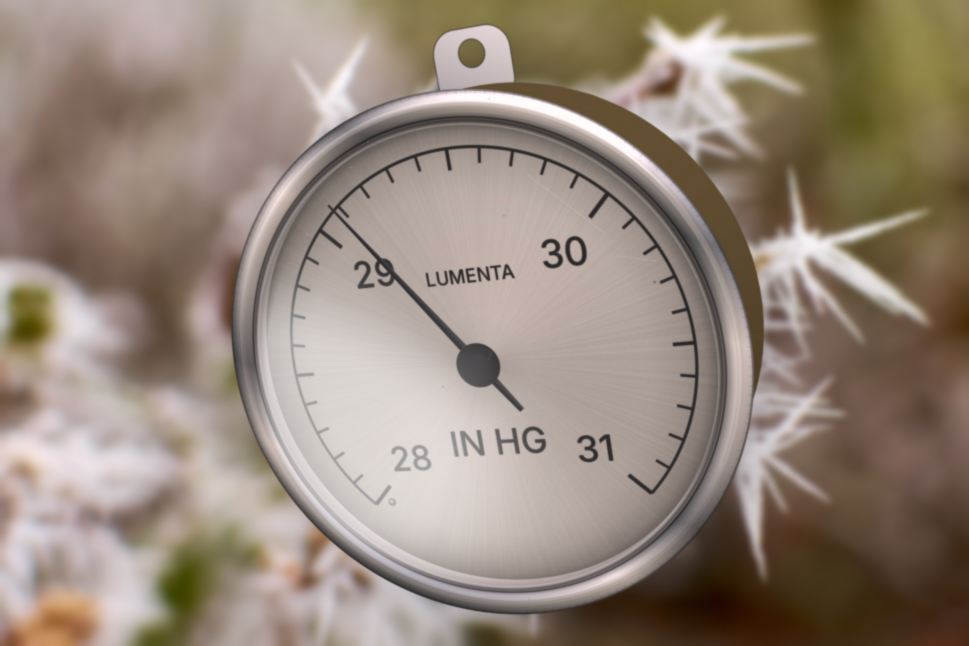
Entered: 29.1 inHg
